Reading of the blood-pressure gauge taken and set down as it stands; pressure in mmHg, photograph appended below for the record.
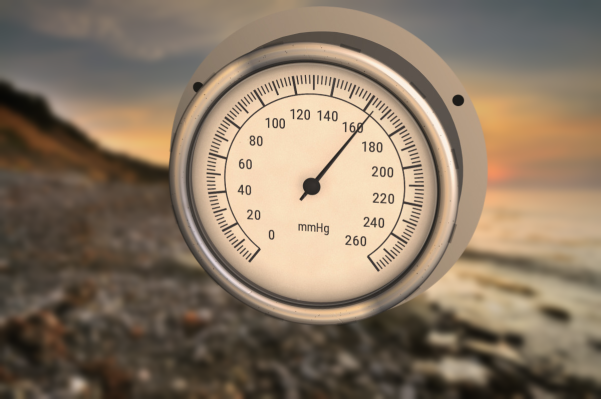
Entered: 164 mmHg
